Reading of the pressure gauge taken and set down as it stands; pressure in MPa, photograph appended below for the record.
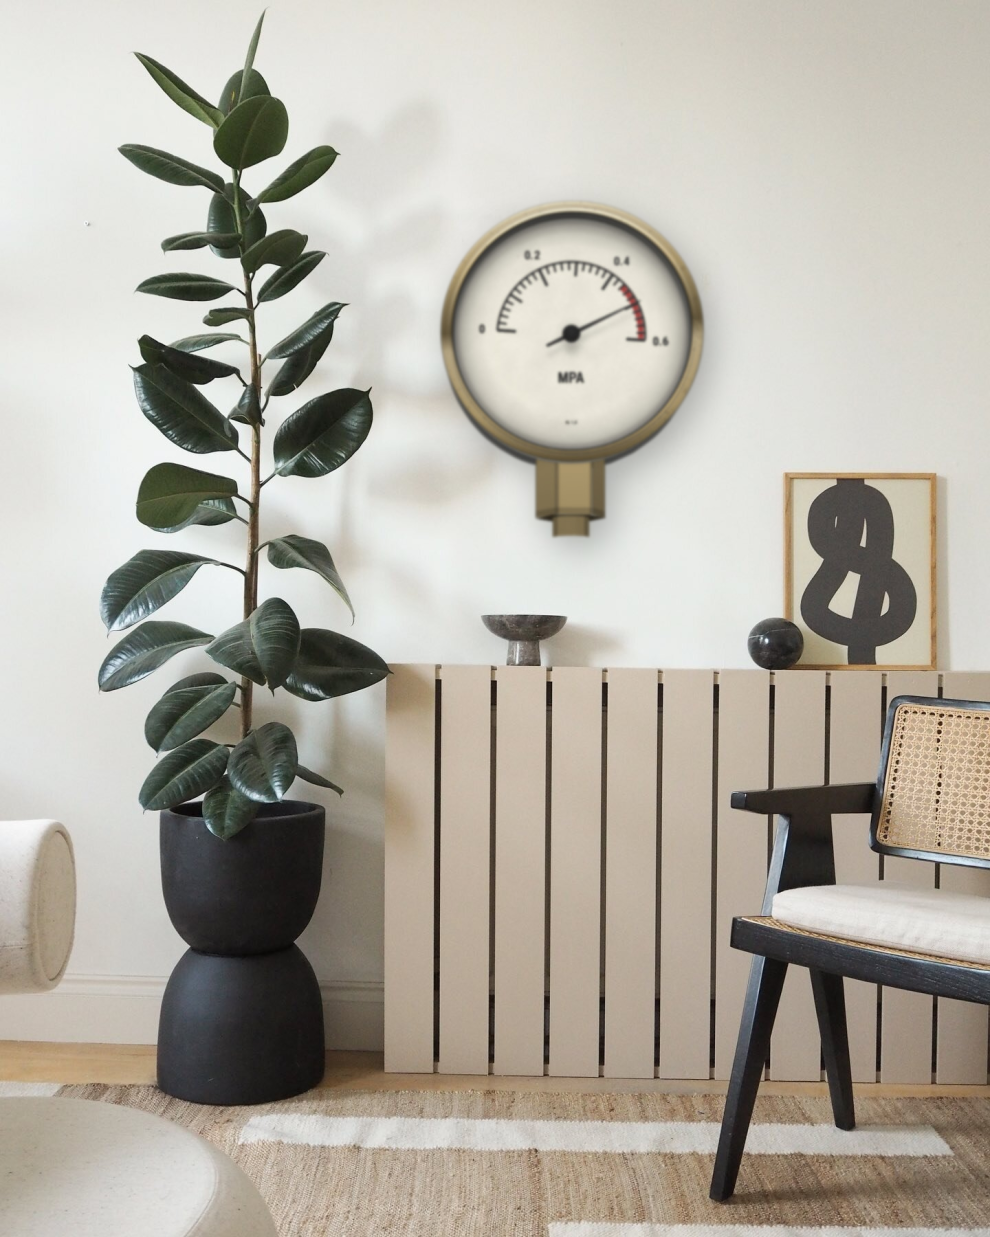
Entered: 0.5 MPa
